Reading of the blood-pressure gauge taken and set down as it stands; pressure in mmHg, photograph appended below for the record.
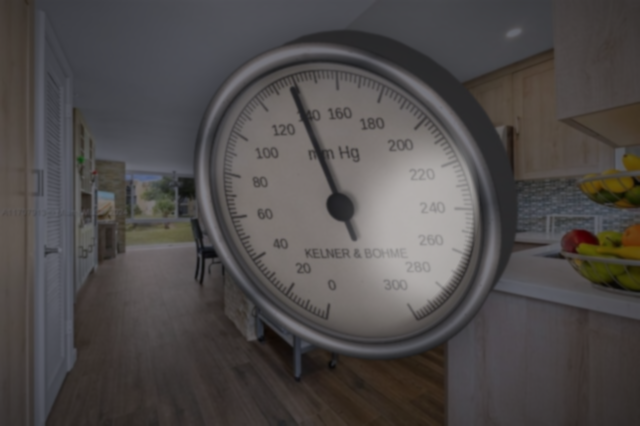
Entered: 140 mmHg
